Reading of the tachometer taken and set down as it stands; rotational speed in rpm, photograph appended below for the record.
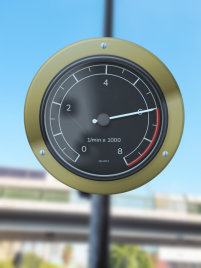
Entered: 6000 rpm
